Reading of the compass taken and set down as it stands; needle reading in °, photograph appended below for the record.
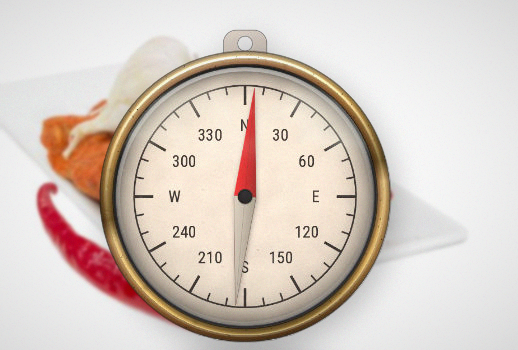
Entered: 5 °
